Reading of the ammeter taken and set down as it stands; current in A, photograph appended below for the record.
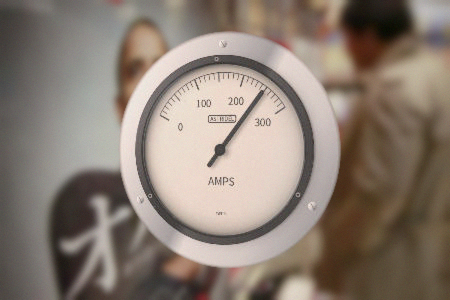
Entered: 250 A
